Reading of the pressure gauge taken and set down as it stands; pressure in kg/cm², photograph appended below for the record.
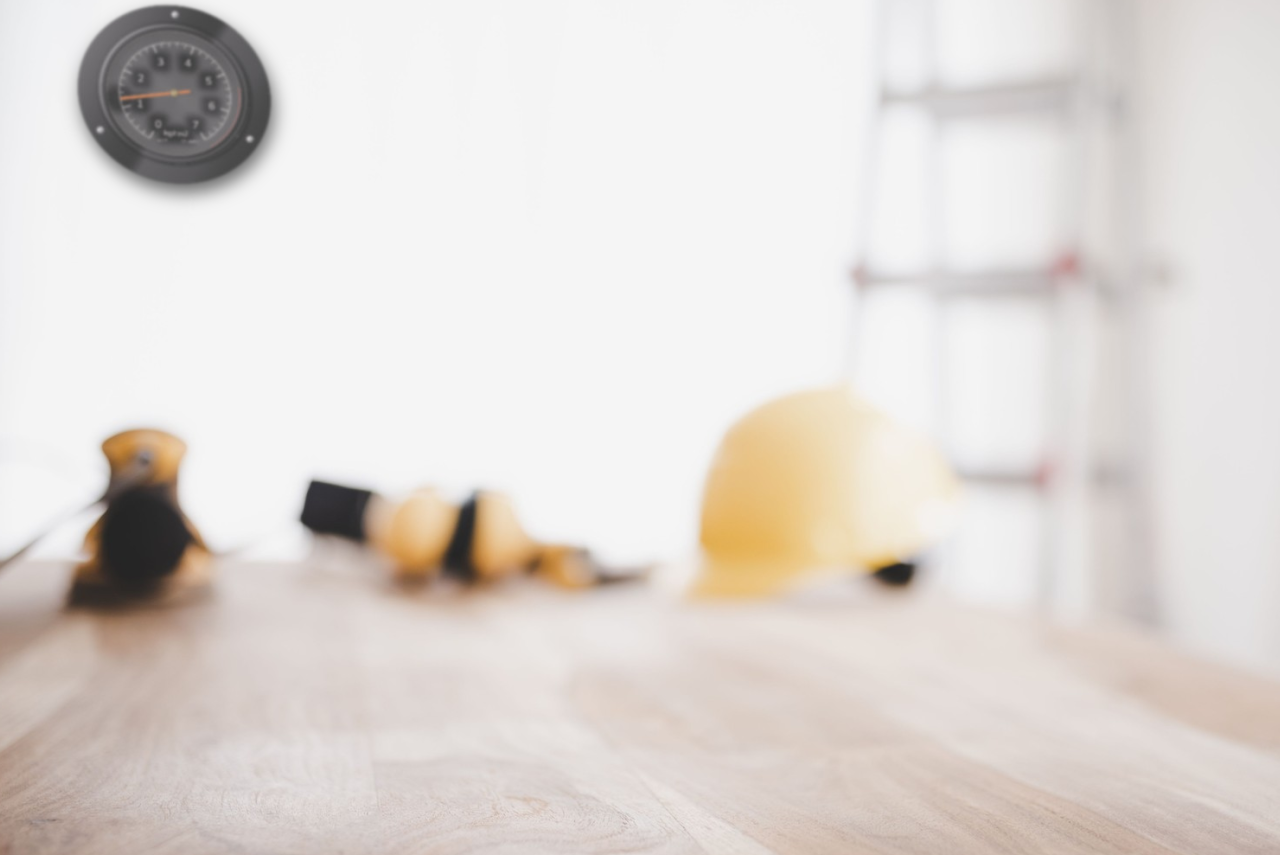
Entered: 1.2 kg/cm²
